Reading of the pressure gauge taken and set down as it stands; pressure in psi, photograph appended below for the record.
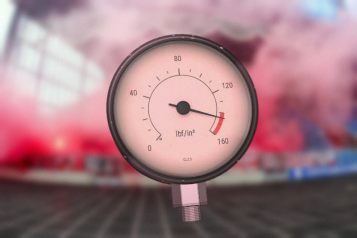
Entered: 145 psi
